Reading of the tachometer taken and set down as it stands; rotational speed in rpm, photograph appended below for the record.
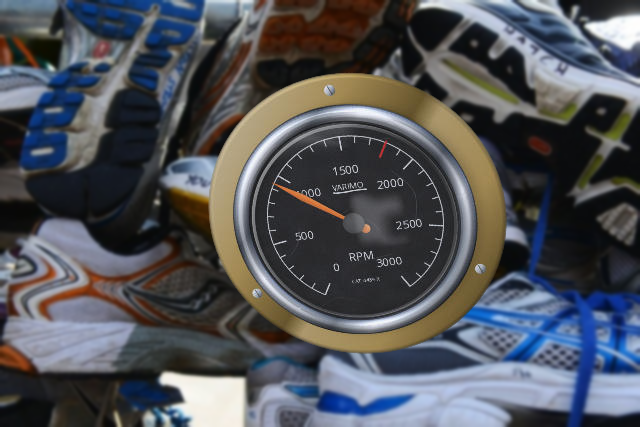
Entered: 950 rpm
